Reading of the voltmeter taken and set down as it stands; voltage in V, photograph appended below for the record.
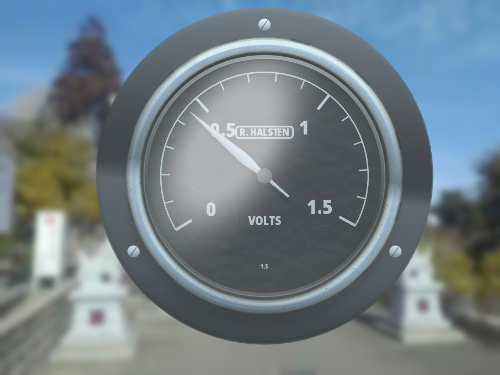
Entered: 0.45 V
